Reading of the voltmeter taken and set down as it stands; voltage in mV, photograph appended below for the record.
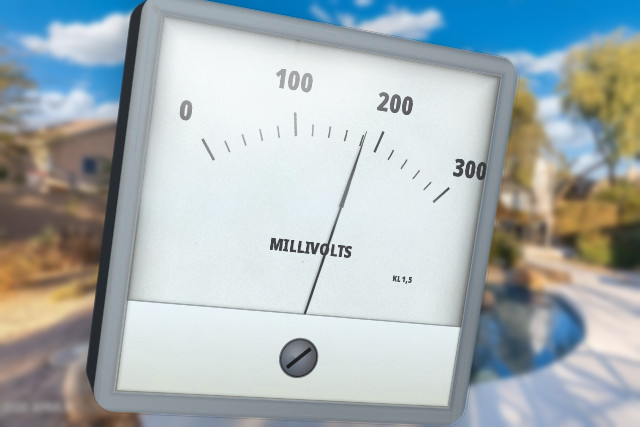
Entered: 180 mV
